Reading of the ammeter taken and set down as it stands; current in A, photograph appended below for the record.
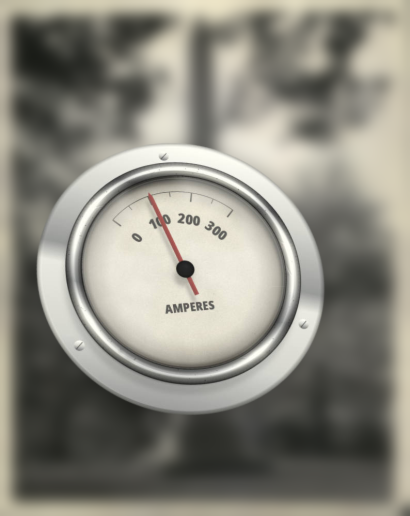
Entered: 100 A
